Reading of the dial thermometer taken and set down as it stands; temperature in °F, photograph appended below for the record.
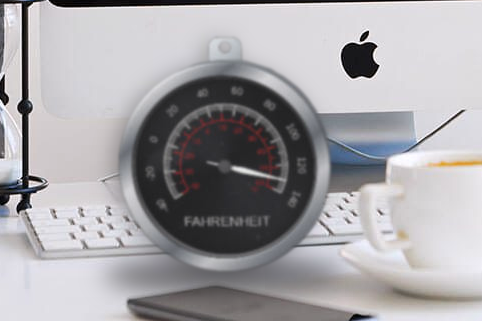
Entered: 130 °F
